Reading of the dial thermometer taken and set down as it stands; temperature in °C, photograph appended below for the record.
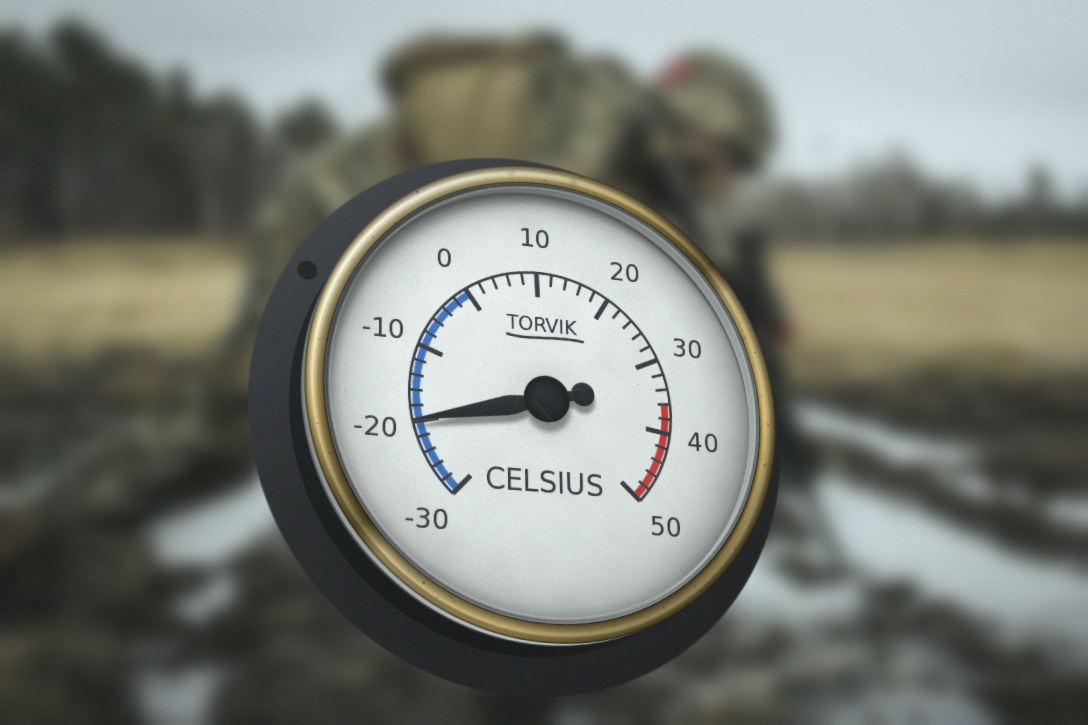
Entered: -20 °C
